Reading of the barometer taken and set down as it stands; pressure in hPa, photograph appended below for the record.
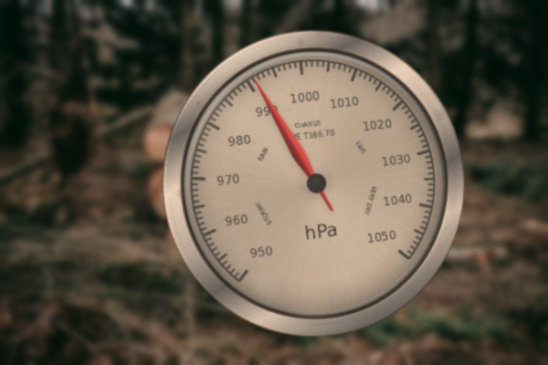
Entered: 991 hPa
